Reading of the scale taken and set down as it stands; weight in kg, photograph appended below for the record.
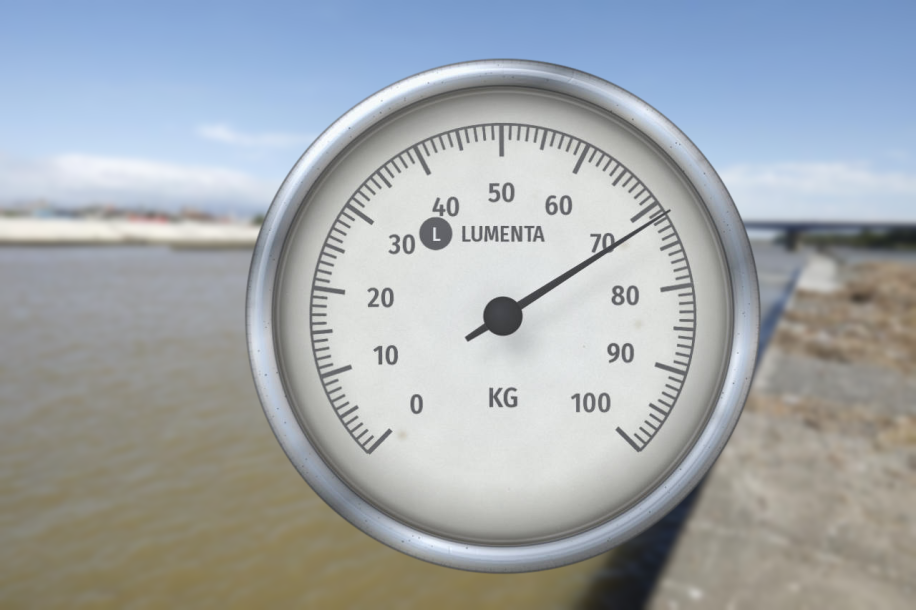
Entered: 71.5 kg
